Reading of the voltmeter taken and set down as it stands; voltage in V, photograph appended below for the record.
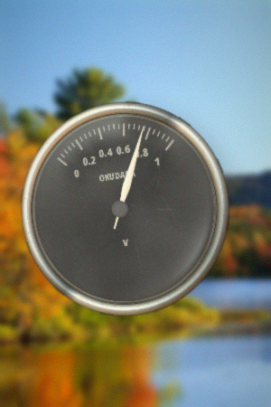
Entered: 0.76 V
